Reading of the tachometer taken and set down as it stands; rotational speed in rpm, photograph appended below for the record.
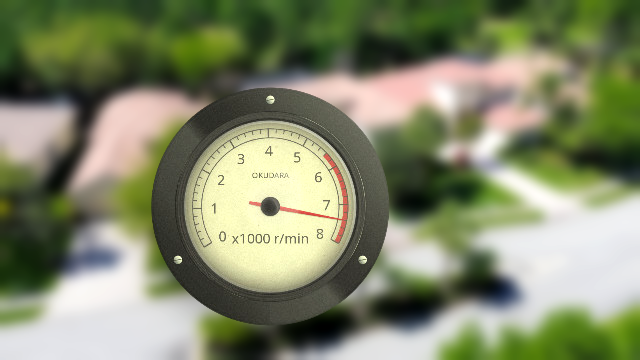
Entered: 7400 rpm
